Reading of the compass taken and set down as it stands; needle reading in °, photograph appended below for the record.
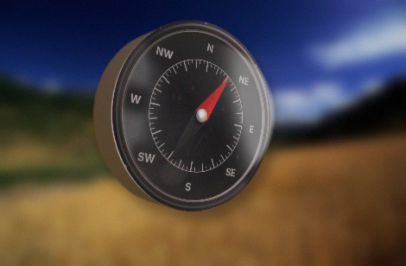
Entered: 30 °
